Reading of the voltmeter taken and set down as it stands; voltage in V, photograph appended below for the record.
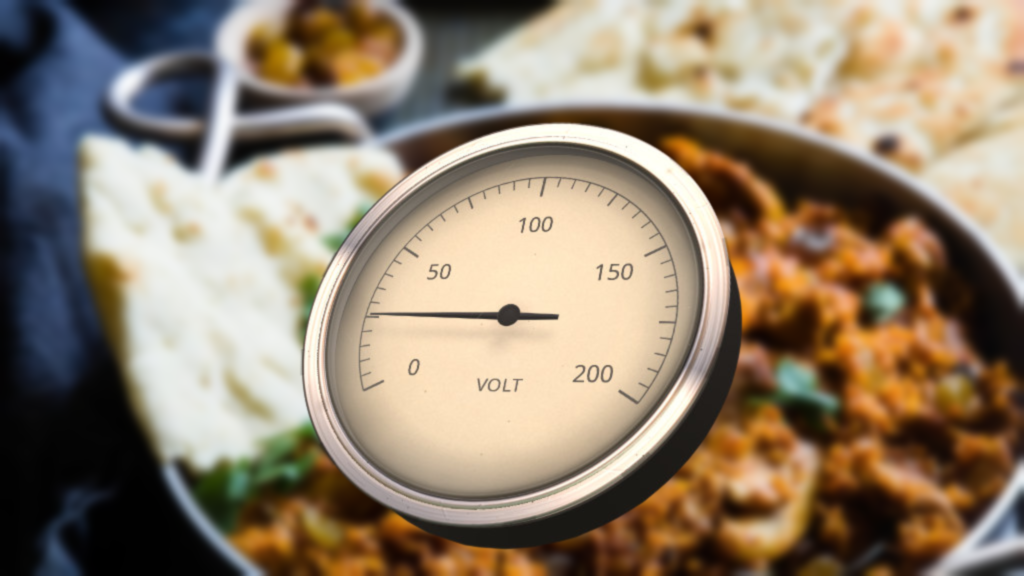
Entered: 25 V
